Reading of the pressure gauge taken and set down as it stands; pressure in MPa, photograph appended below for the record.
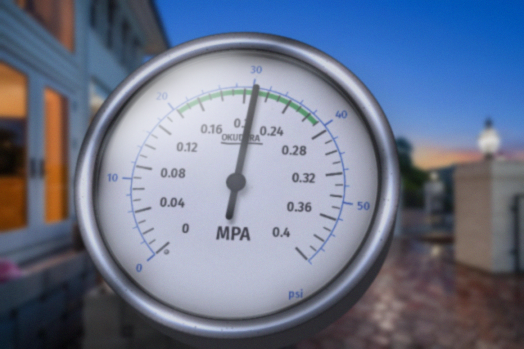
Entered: 0.21 MPa
